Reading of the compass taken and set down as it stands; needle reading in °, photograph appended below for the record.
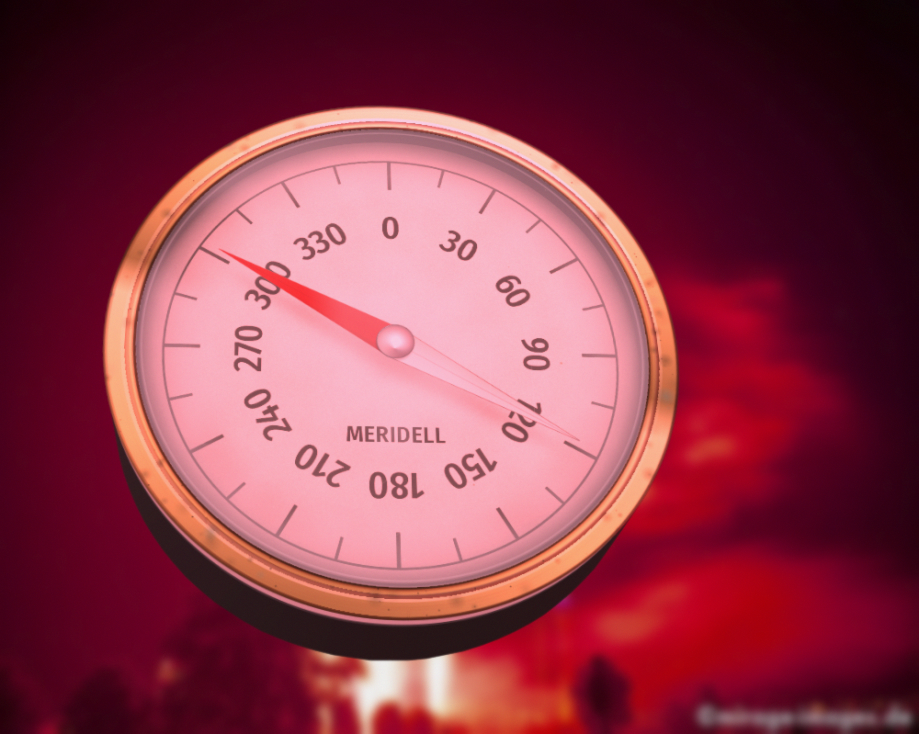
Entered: 300 °
